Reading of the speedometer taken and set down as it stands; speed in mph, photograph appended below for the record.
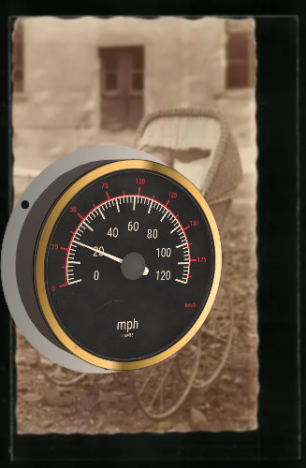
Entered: 20 mph
